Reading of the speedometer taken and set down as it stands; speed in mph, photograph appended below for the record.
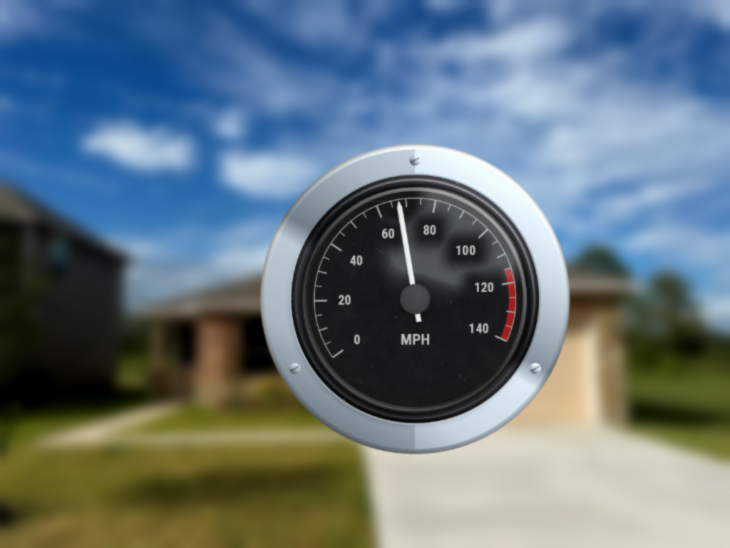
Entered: 67.5 mph
